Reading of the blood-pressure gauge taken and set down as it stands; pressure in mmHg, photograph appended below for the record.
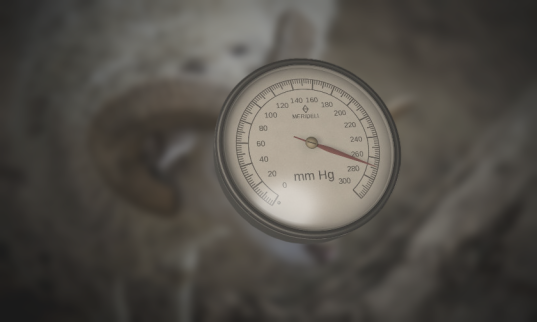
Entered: 270 mmHg
